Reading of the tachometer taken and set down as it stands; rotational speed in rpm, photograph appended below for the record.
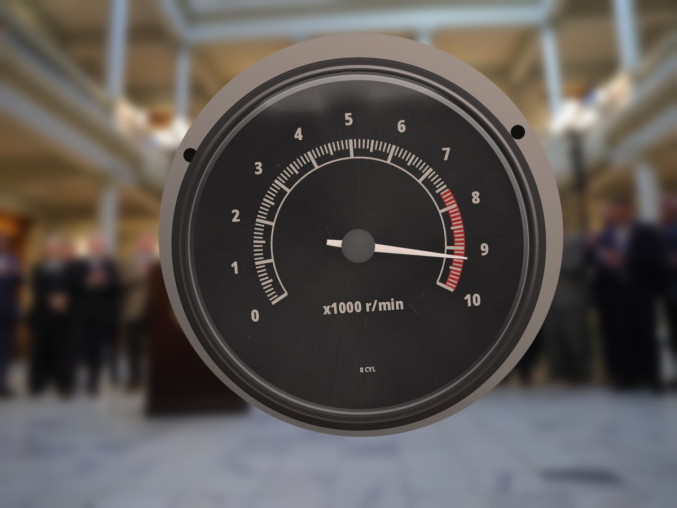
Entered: 9200 rpm
